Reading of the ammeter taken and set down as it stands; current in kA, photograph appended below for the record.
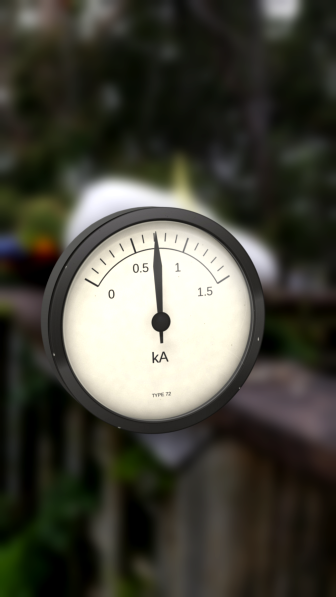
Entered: 0.7 kA
